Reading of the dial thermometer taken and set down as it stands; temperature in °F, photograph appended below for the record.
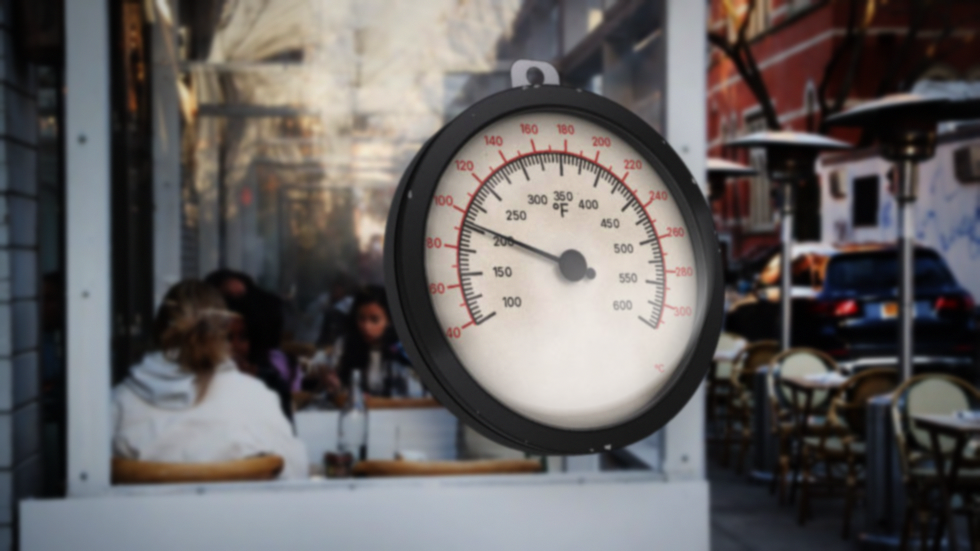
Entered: 200 °F
